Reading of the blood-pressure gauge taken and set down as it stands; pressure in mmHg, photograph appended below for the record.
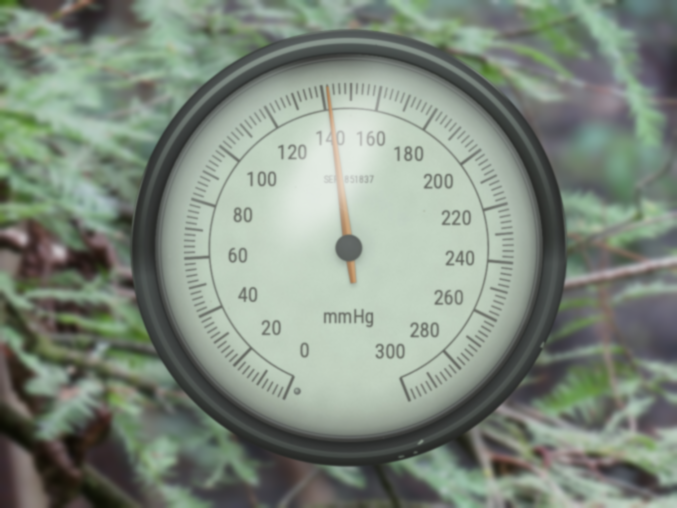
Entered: 142 mmHg
